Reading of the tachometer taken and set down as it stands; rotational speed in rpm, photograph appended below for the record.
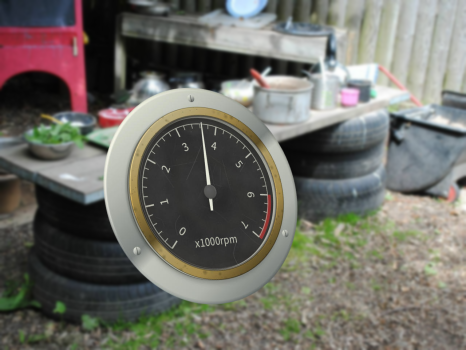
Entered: 3600 rpm
